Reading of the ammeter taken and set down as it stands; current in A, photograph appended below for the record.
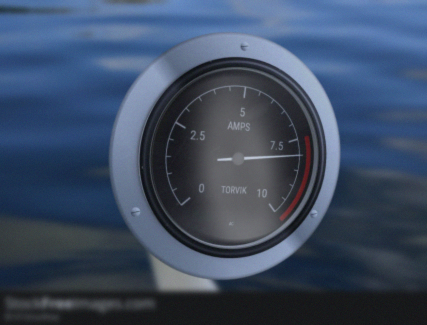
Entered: 8 A
